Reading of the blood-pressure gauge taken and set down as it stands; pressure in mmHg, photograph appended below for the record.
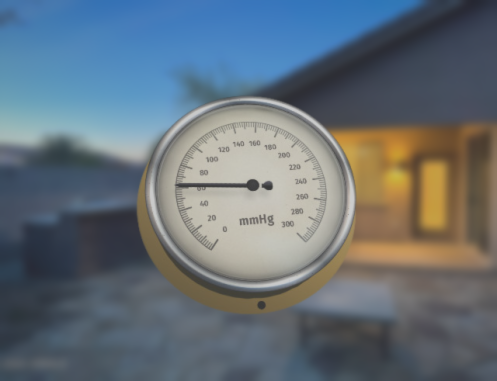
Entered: 60 mmHg
